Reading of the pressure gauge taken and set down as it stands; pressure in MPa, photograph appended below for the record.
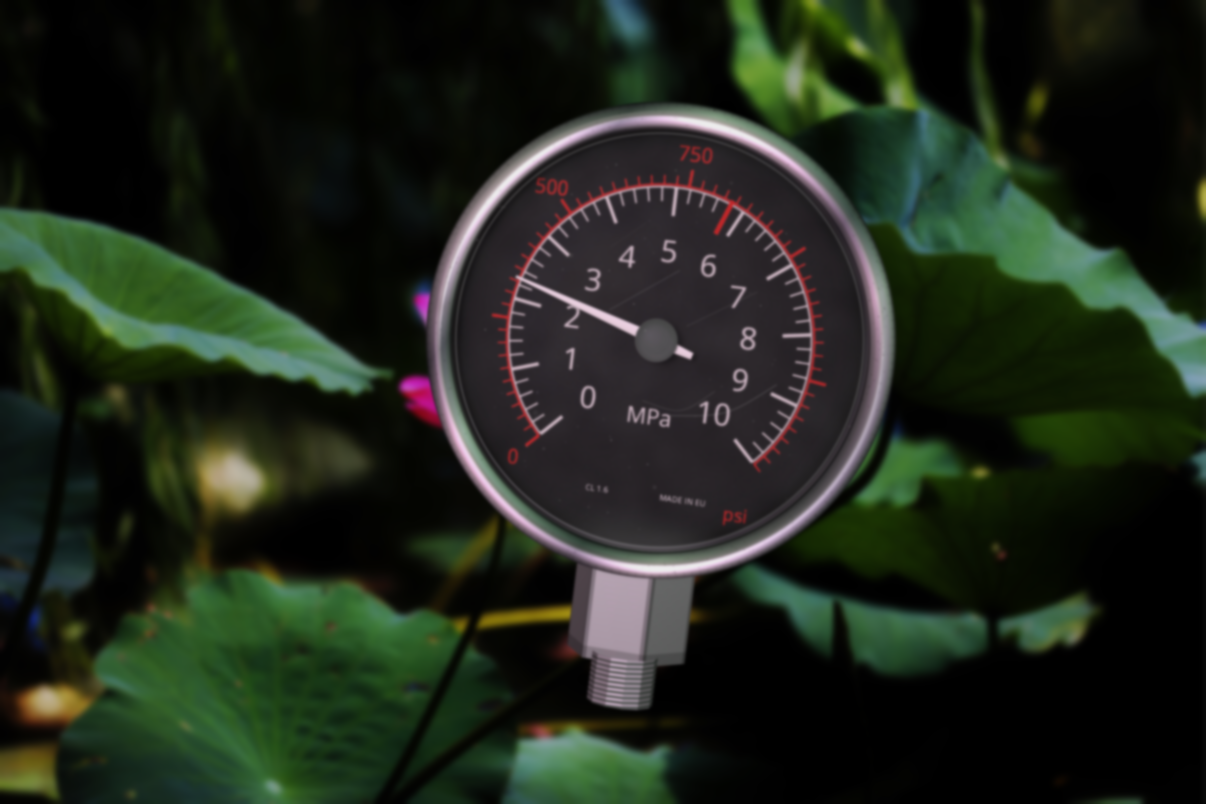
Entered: 2.3 MPa
